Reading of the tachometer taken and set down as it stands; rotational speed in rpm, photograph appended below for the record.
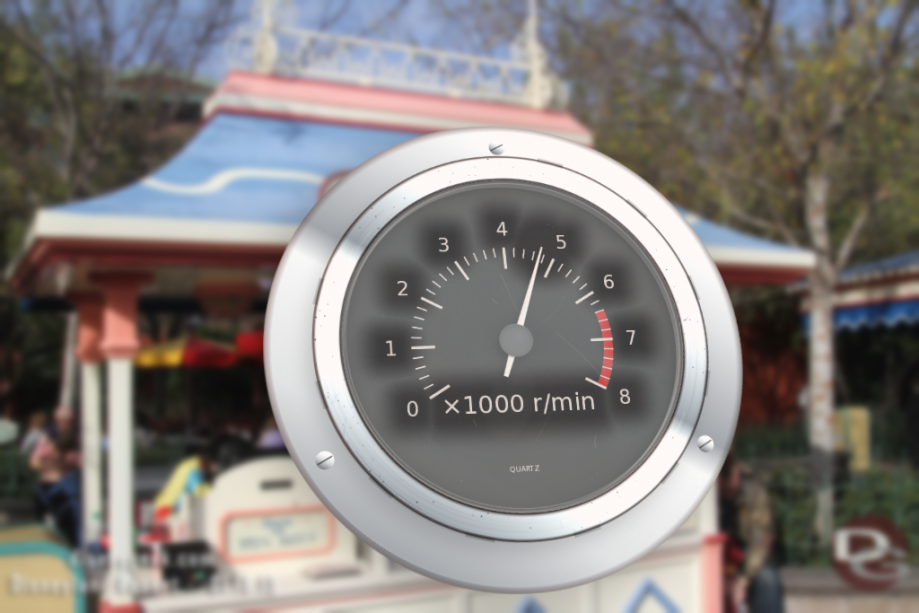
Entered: 4700 rpm
